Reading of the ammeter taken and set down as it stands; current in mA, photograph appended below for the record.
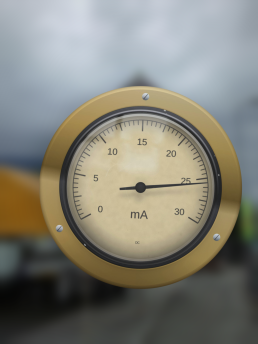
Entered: 25.5 mA
